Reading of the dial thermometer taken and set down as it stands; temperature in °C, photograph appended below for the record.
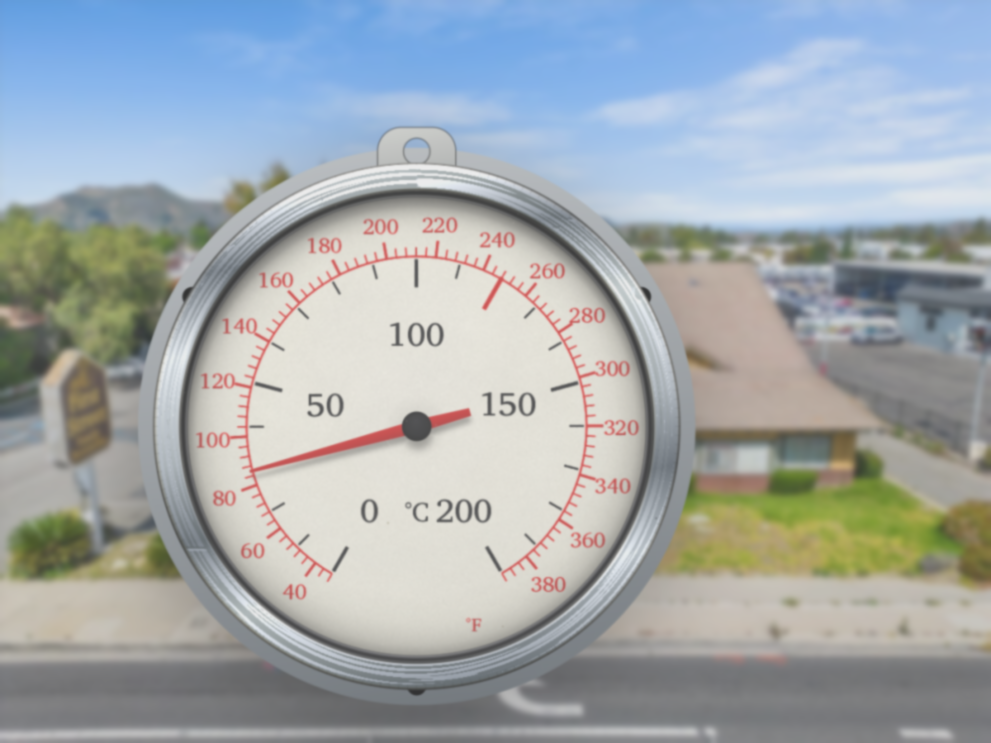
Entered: 30 °C
